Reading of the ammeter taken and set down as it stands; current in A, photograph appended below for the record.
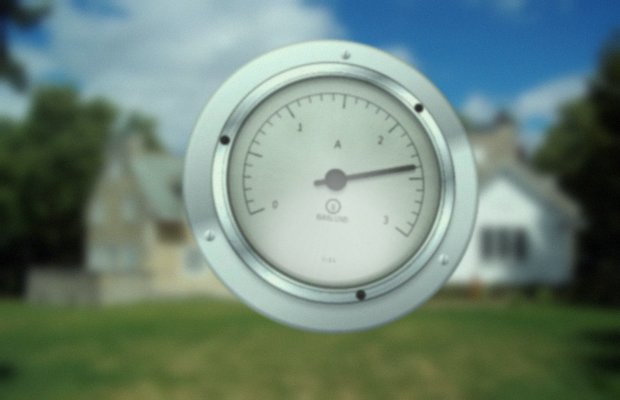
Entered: 2.4 A
